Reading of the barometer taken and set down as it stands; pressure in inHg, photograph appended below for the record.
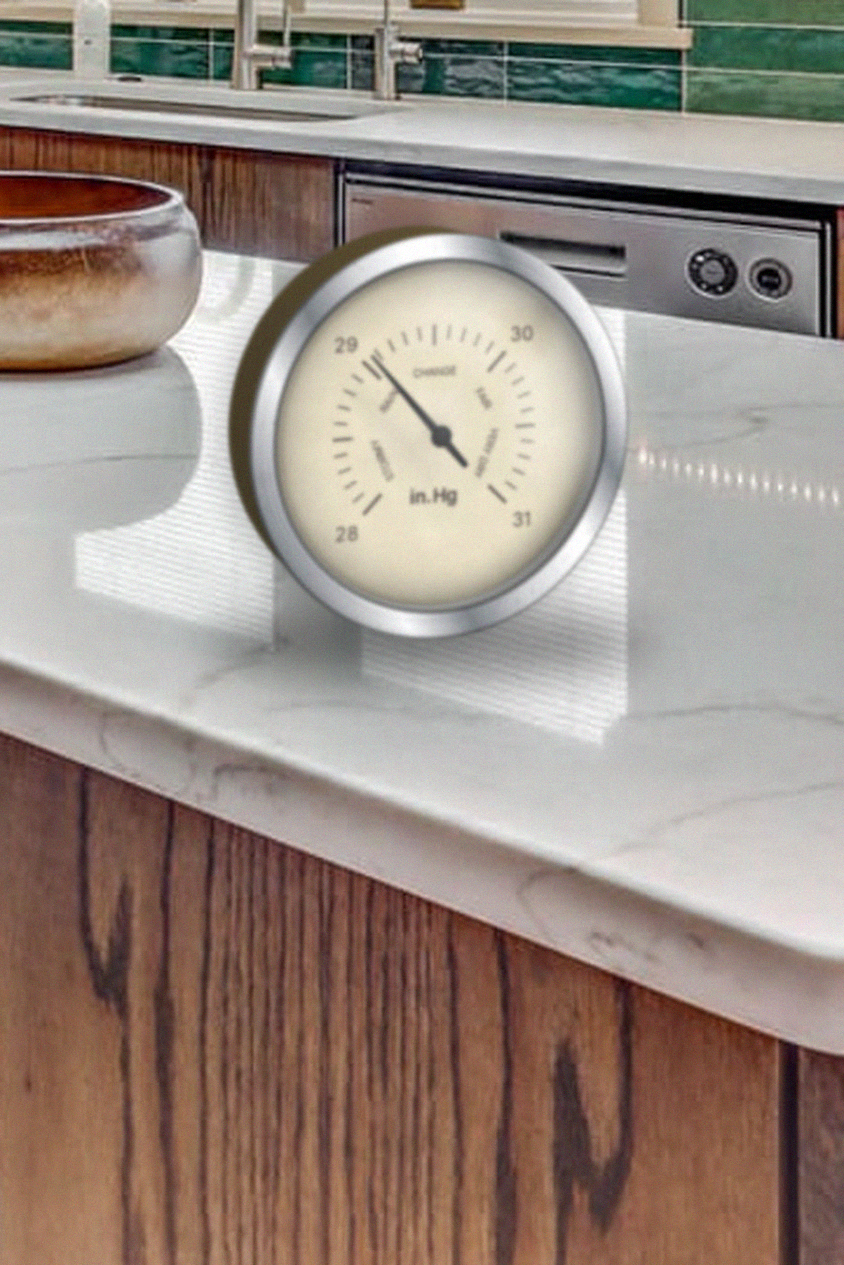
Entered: 29.05 inHg
